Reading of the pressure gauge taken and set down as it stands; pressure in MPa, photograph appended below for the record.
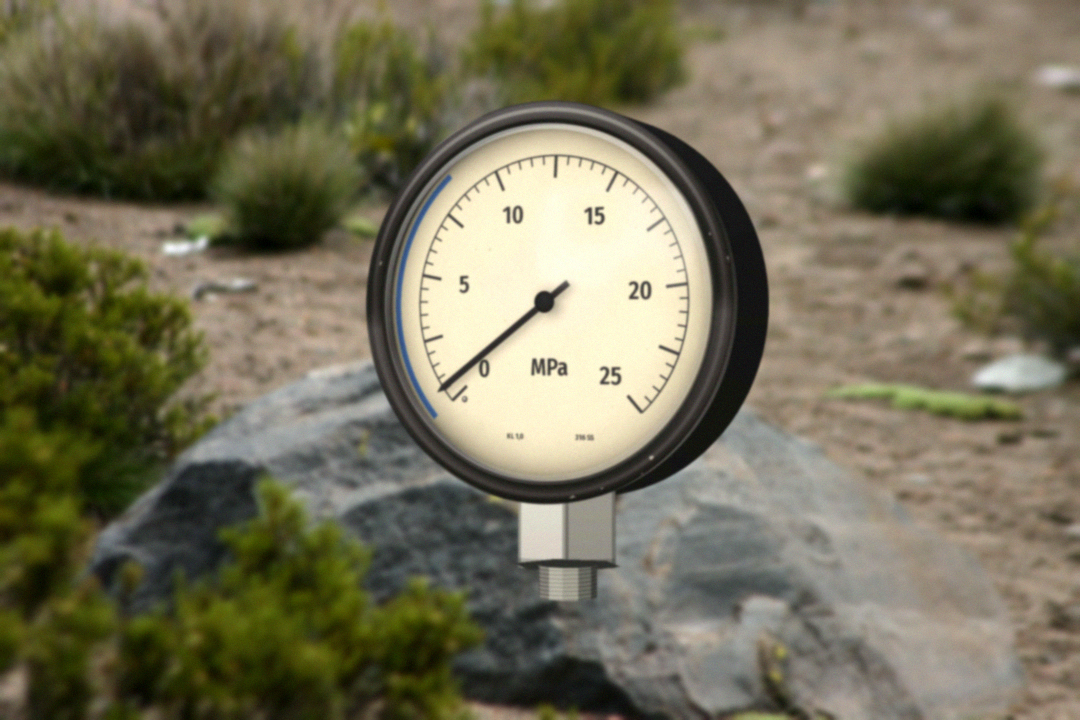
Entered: 0.5 MPa
